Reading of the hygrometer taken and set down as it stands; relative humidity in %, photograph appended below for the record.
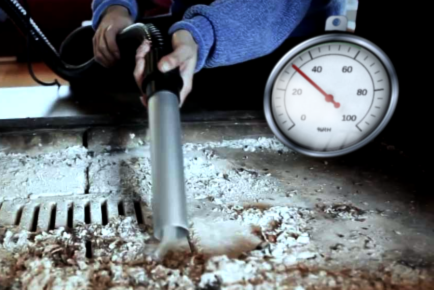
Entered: 32 %
